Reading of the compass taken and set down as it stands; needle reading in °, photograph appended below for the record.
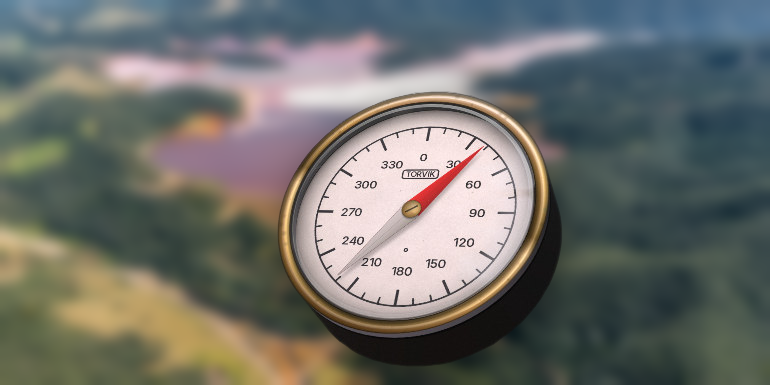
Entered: 40 °
